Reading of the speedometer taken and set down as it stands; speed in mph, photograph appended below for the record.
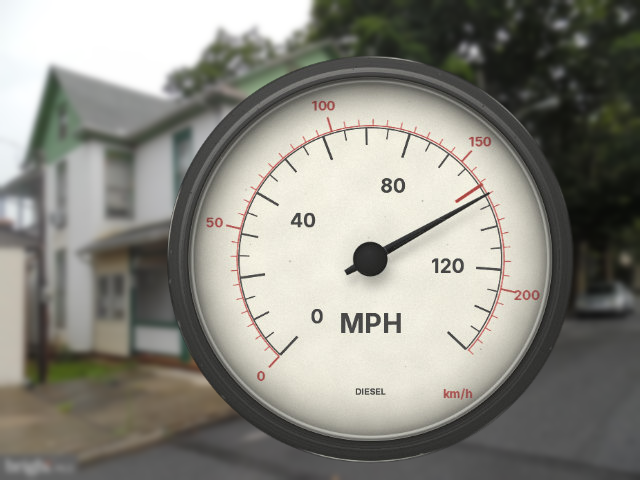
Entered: 102.5 mph
